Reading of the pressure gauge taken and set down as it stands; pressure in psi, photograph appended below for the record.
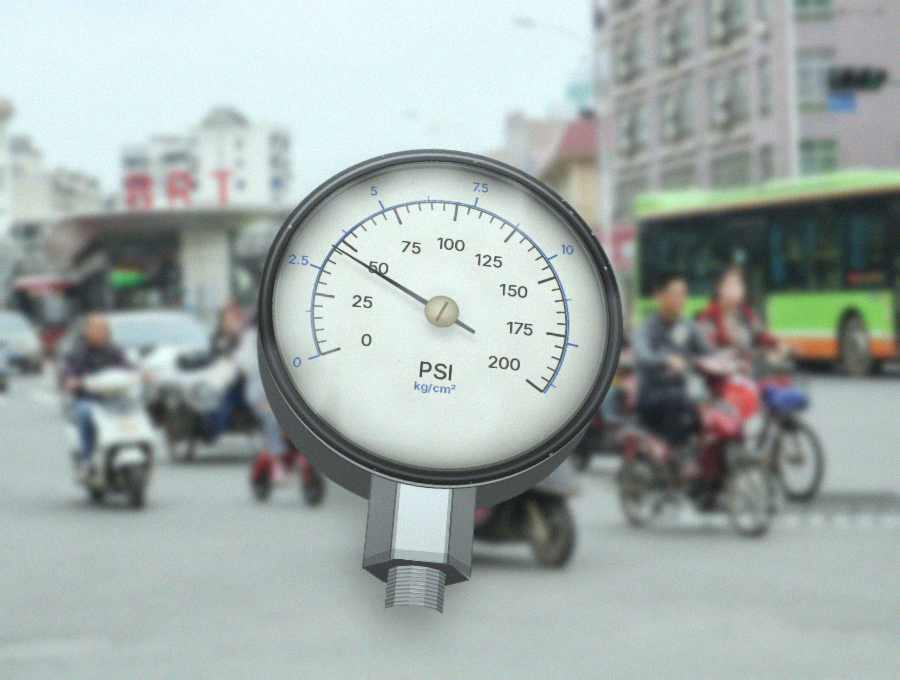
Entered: 45 psi
